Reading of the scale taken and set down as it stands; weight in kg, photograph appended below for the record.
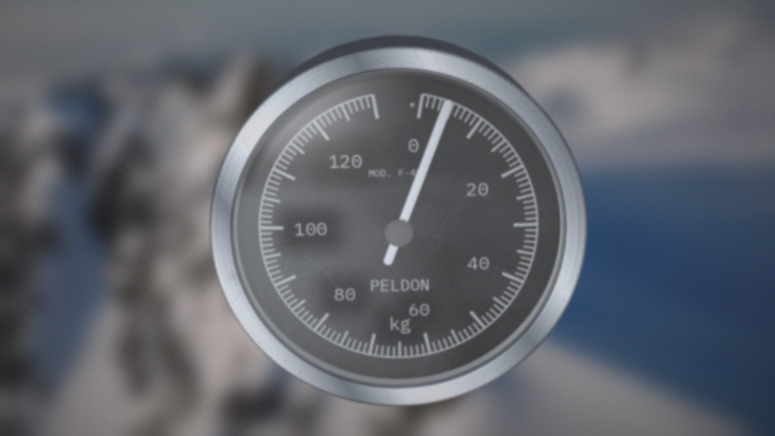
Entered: 4 kg
